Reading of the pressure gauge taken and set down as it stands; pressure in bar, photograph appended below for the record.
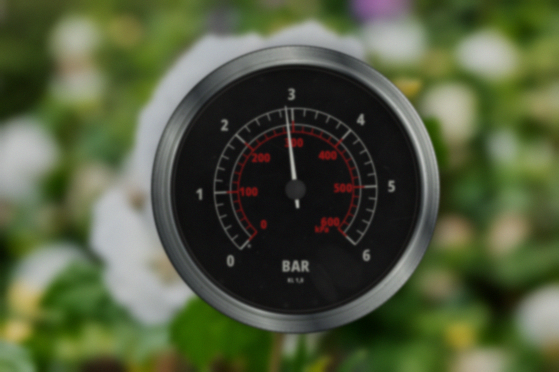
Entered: 2.9 bar
